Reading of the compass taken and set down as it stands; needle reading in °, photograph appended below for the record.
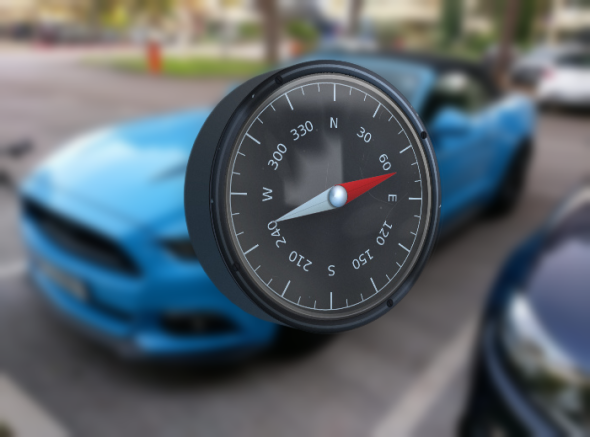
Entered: 70 °
